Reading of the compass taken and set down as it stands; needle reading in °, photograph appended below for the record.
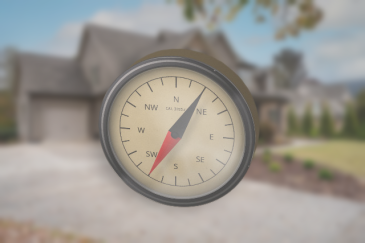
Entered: 210 °
